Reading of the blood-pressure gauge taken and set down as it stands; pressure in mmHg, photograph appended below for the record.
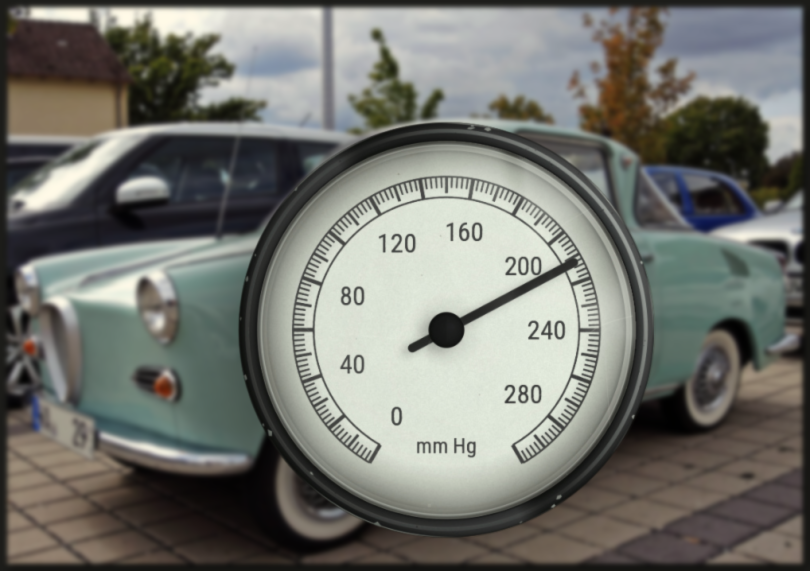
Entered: 212 mmHg
